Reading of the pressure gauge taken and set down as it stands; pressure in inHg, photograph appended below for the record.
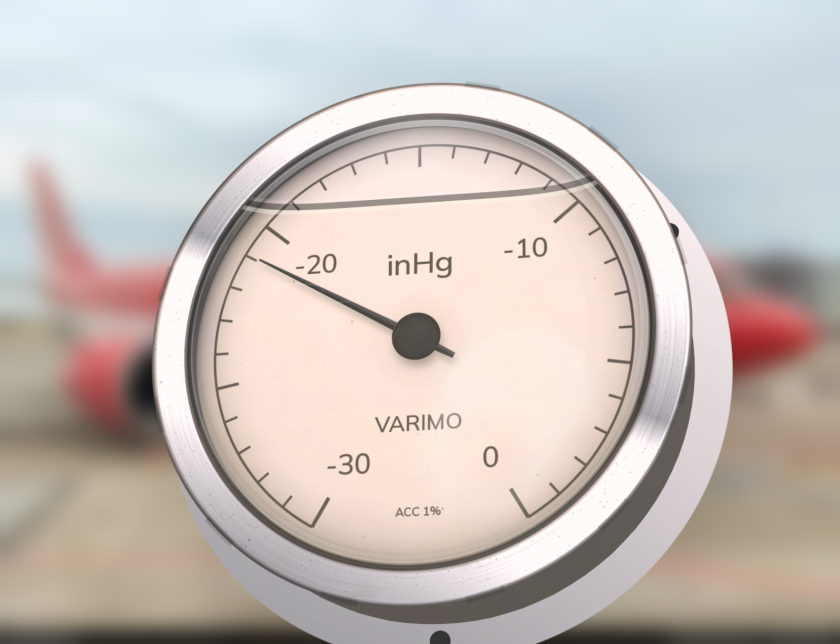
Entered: -21 inHg
